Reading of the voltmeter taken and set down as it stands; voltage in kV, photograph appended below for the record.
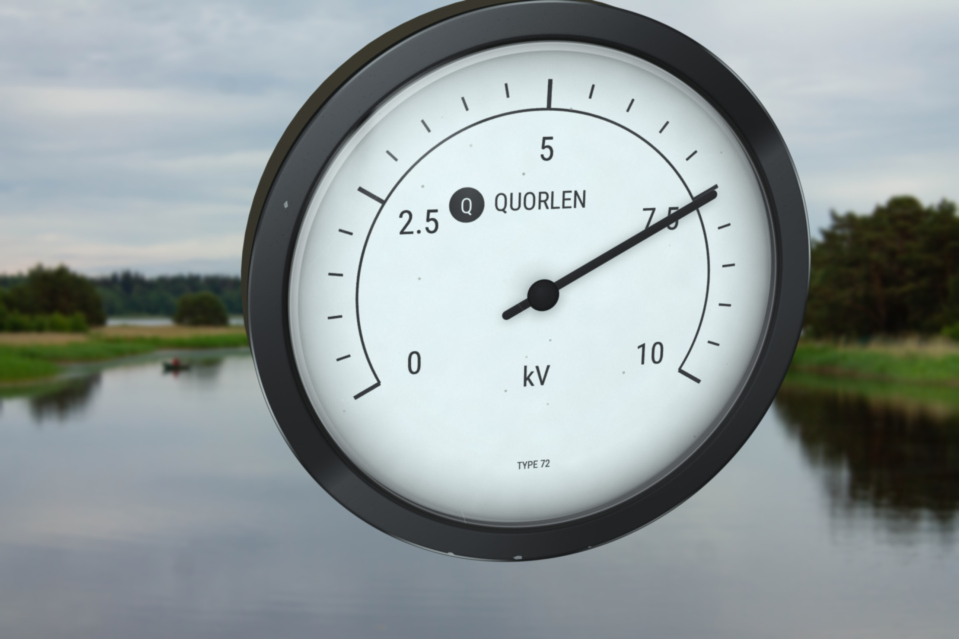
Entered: 7.5 kV
